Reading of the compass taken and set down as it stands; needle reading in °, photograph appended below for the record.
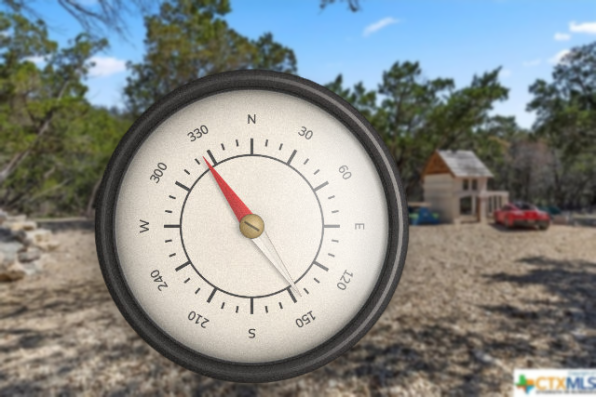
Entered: 325 °
